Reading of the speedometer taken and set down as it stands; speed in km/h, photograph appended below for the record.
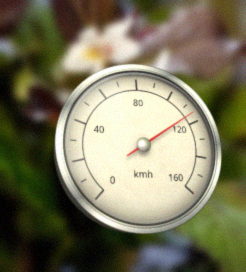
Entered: 115 km/h
